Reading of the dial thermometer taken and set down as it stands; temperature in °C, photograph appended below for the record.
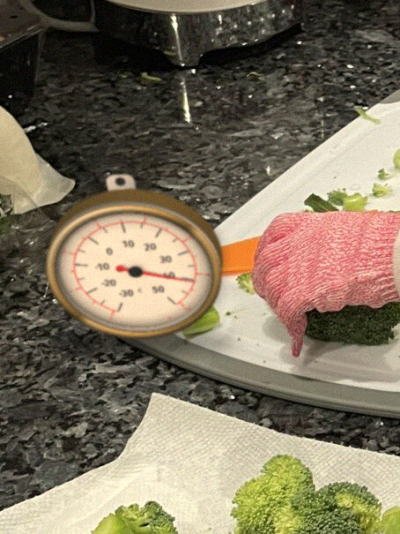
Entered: 40 °C
